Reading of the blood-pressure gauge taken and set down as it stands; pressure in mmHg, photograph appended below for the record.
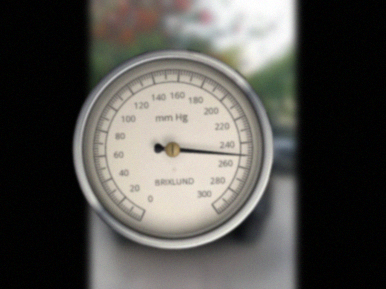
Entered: 250 mmHg
